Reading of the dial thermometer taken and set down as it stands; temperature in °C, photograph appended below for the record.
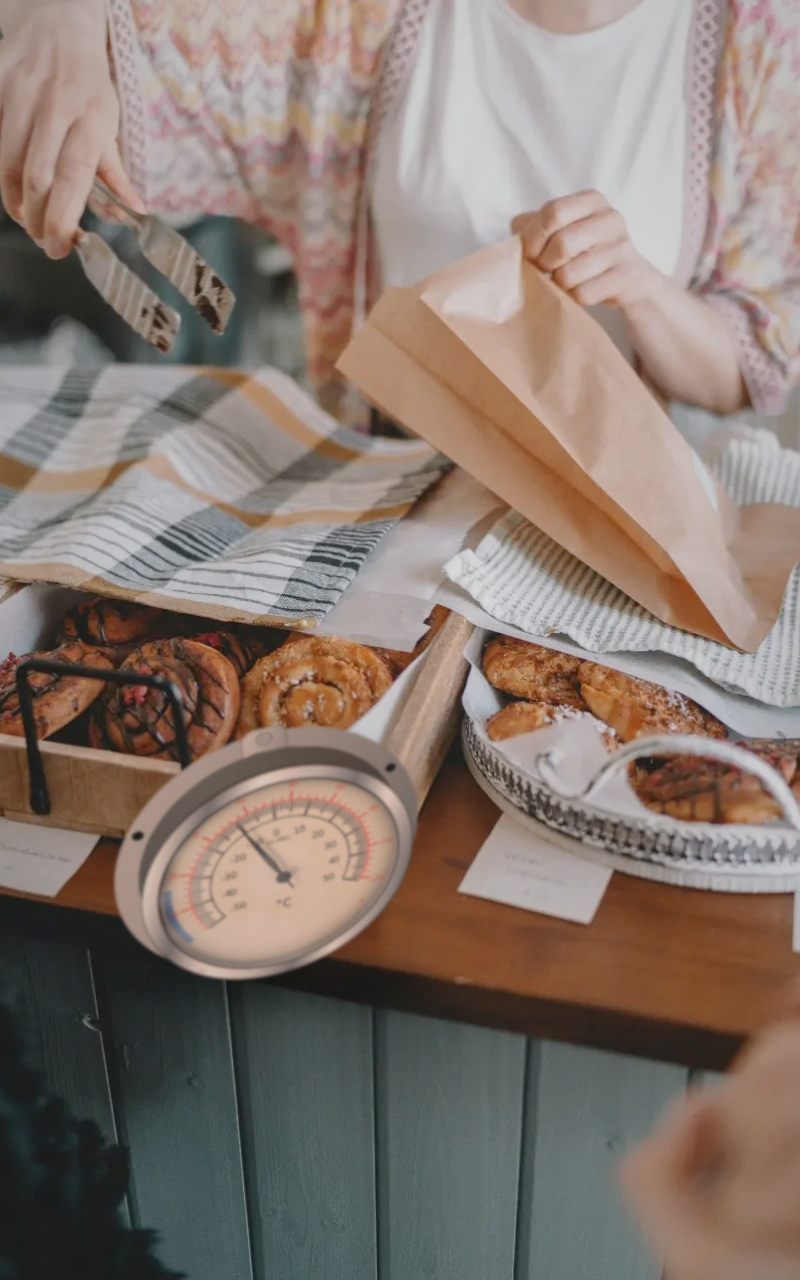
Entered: -10 °C
